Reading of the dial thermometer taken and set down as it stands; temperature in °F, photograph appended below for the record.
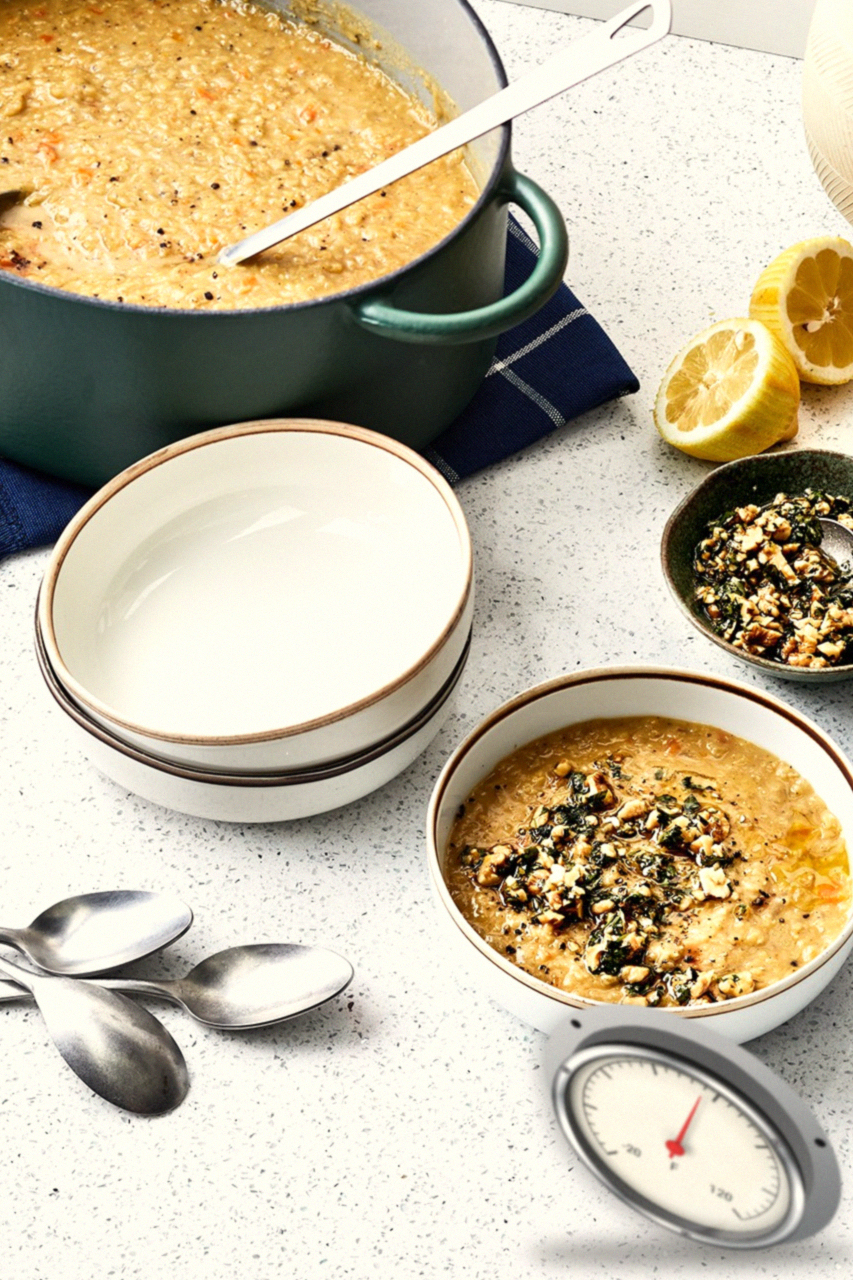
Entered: 56 °F
